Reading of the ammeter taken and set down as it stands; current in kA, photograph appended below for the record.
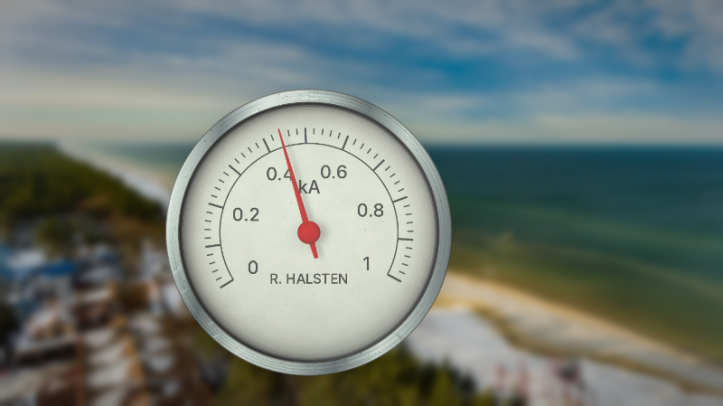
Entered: 0.44 kA
